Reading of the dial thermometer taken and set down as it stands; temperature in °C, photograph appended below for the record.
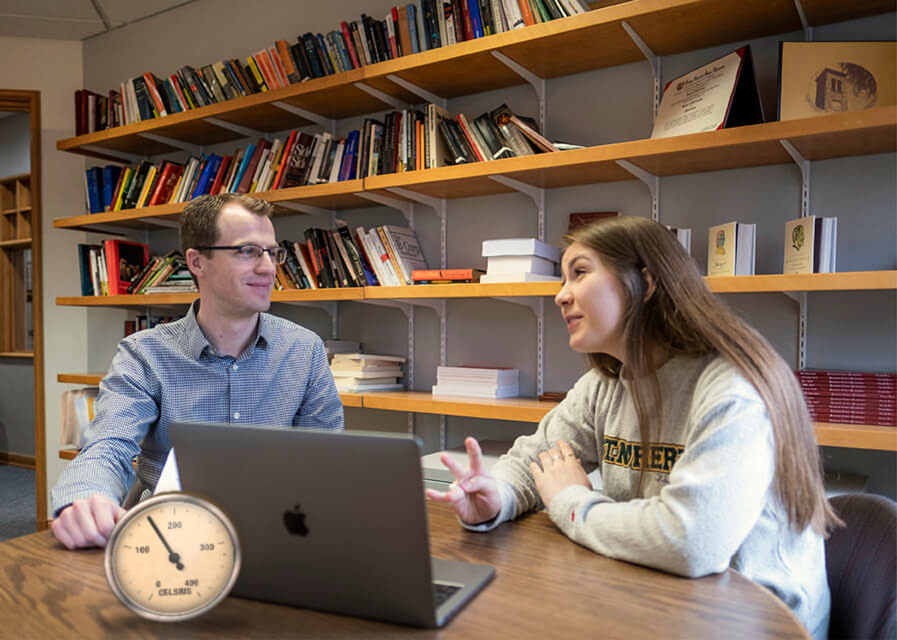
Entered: 160 °C
